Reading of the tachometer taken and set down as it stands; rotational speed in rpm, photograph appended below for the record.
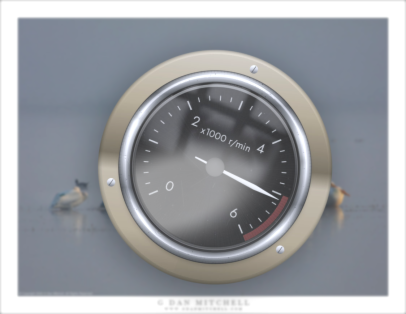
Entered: 5100 rpm
